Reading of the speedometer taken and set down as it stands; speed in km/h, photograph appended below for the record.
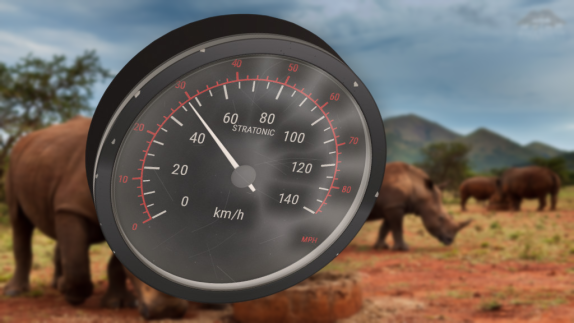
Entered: 47.5 km/h
